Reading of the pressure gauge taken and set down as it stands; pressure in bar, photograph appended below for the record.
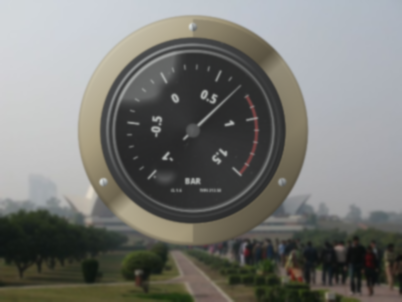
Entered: 0.7 bar
